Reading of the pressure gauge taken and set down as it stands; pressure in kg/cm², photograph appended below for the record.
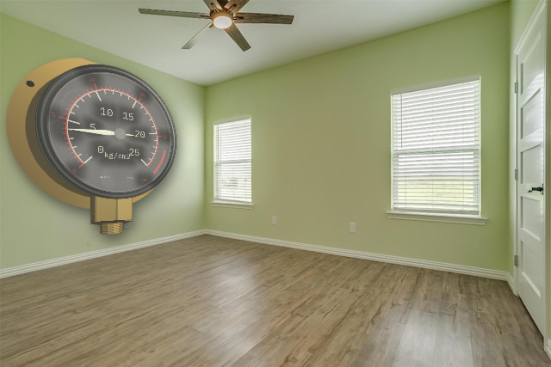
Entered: 4 kg/cm²
